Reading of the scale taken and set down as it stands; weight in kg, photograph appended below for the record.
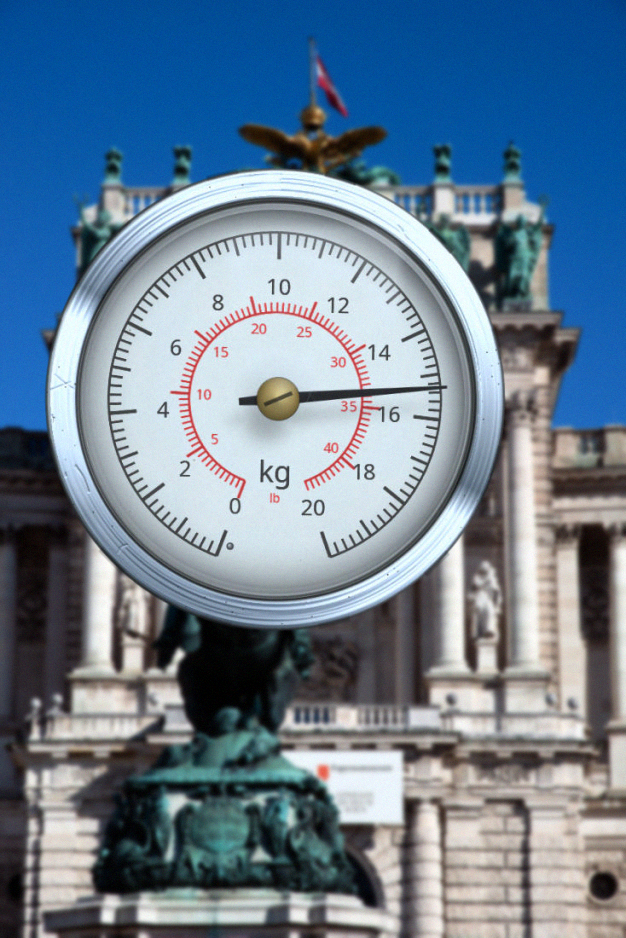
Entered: 15.3 kg
